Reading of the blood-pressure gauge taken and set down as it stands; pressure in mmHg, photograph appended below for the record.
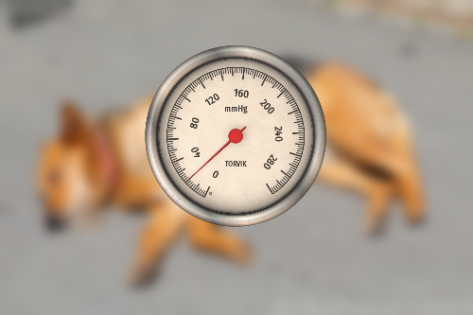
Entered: 20 mmHg
